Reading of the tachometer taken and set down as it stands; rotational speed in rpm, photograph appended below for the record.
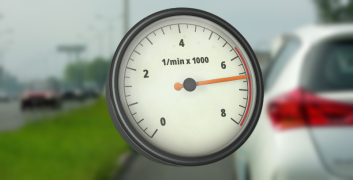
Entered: 6625 rpm
